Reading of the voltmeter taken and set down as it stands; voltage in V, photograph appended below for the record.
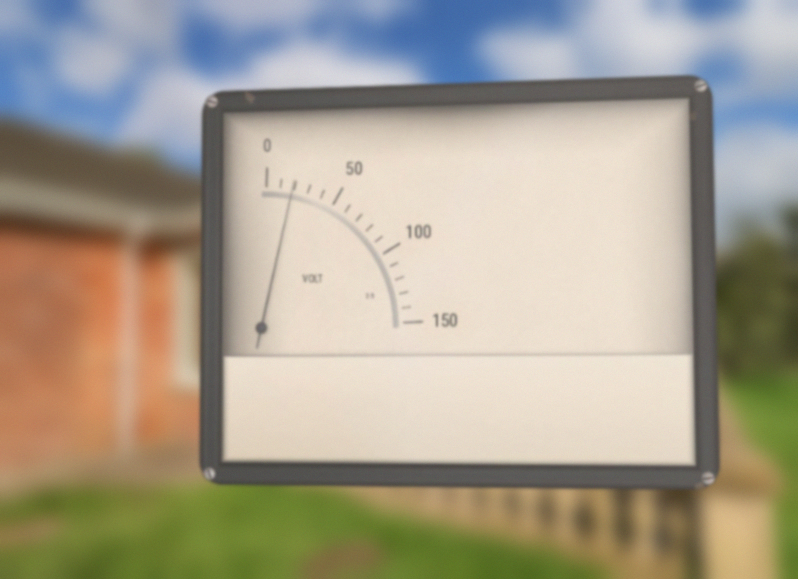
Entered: 20 V
